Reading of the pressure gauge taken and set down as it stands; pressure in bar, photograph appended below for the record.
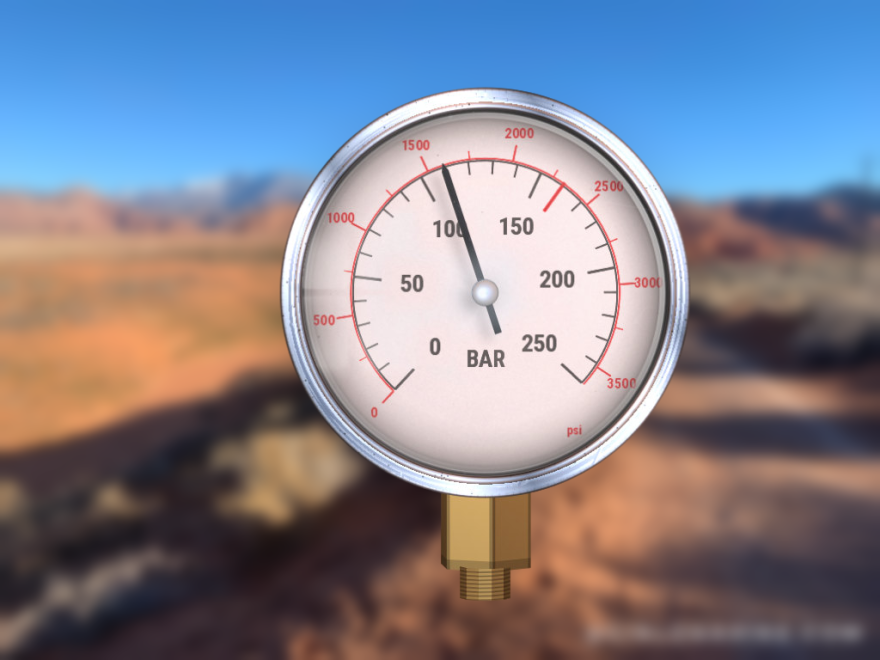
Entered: 110 bar
